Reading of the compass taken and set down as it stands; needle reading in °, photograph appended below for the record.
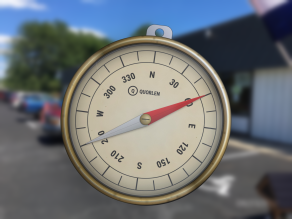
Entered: 60 °
